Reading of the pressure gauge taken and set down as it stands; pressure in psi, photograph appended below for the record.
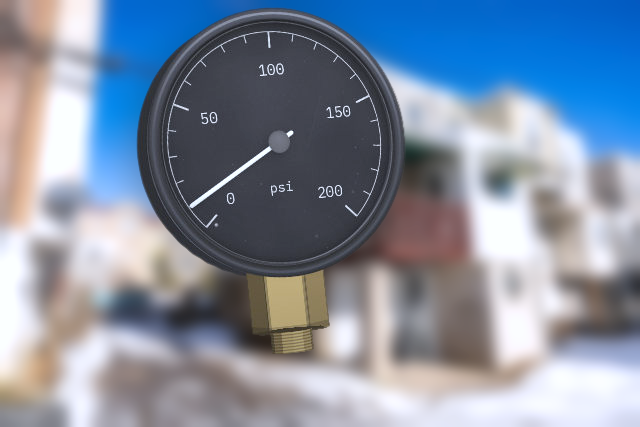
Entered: 10 psi
